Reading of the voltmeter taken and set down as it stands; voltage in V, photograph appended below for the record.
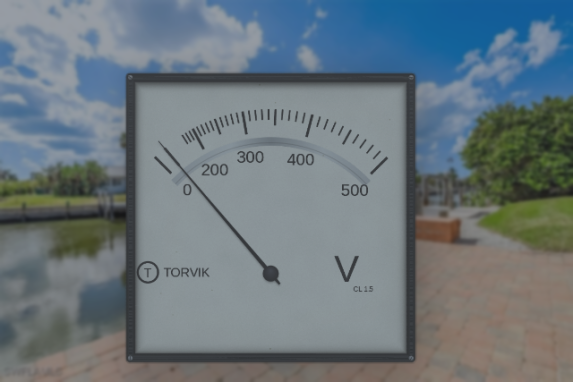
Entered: 100 V
